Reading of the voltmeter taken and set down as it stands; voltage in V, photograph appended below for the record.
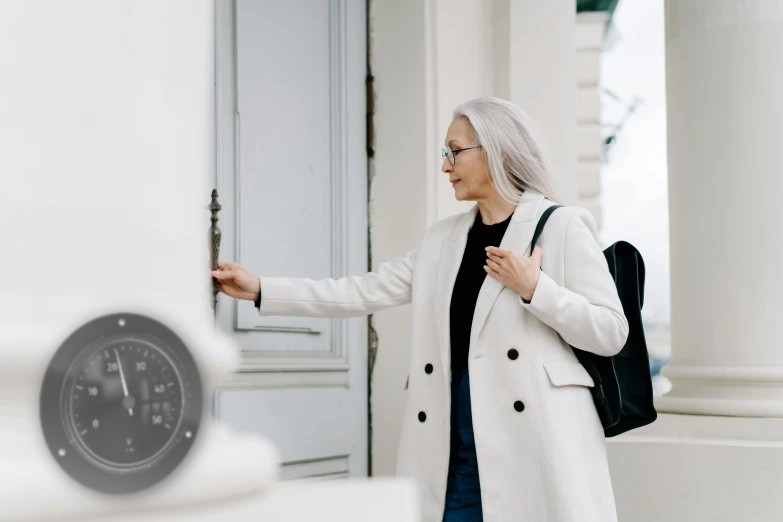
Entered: 22 V
